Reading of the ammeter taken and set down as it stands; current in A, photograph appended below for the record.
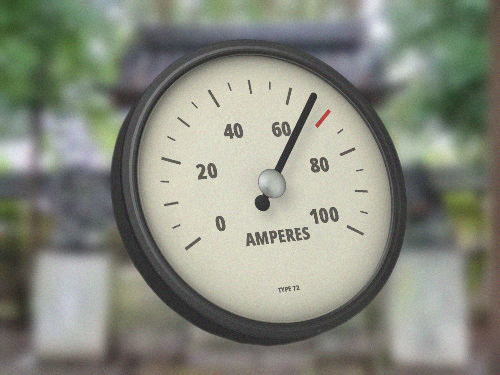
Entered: 65 A
